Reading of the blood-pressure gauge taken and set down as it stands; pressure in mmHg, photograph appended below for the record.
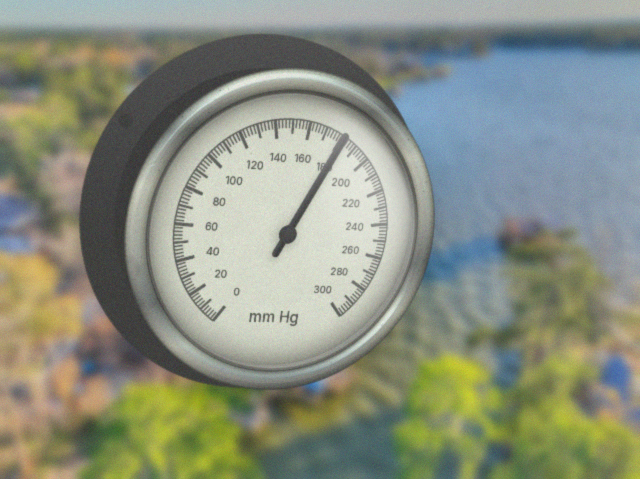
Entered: 180 mmHg
